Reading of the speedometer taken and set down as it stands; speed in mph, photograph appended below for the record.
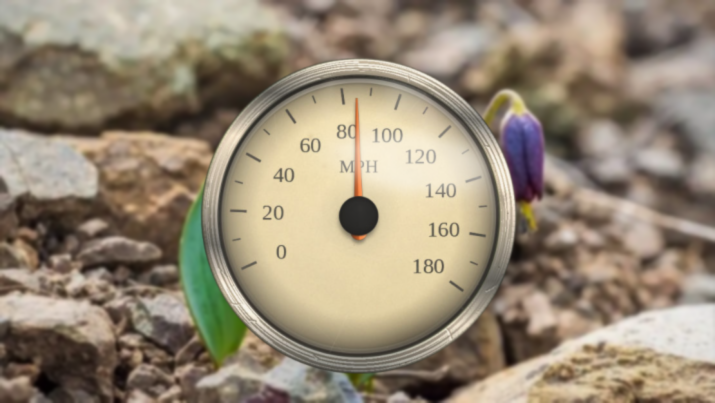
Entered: 85 mph
